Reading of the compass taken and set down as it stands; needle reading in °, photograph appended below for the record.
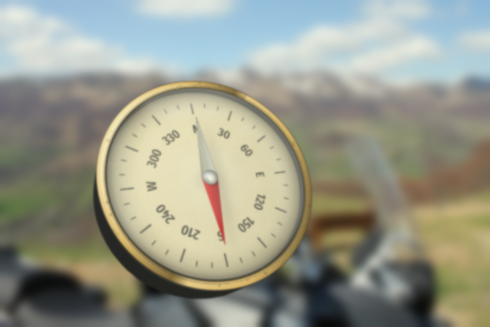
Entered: 180 °
